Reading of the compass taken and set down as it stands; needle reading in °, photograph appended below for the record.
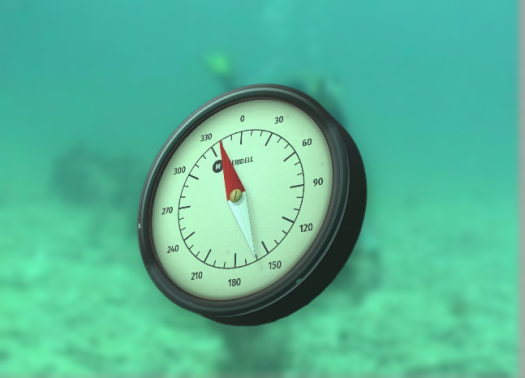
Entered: 340 °
